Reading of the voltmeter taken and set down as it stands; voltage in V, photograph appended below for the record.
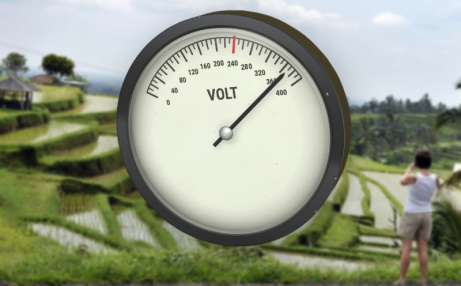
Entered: 370 V
